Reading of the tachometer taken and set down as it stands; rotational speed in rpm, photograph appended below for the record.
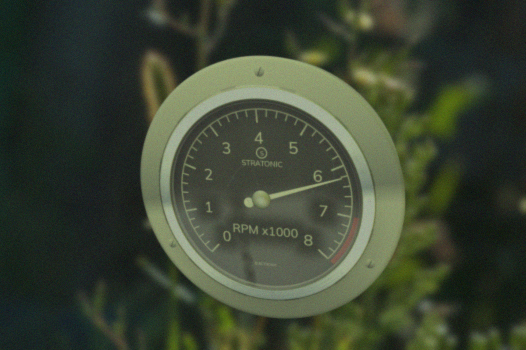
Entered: 6200 rpm
